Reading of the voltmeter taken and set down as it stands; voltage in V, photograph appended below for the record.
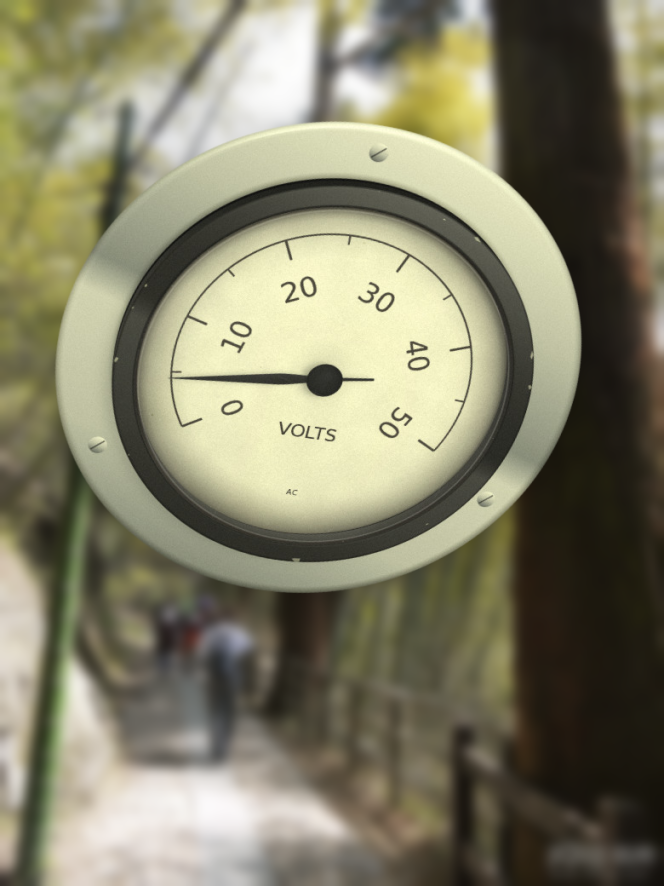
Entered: 5 V
